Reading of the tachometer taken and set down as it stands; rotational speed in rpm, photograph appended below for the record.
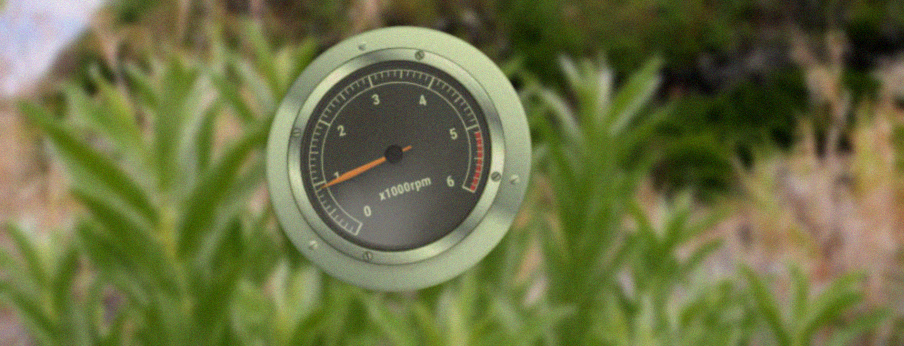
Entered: 900 rpm
